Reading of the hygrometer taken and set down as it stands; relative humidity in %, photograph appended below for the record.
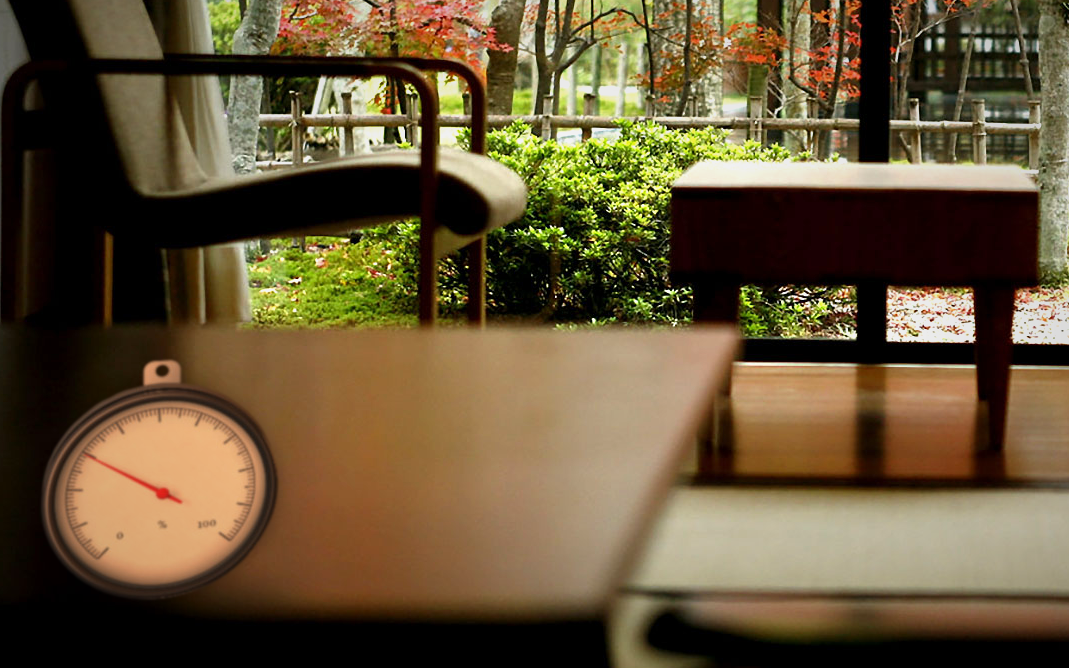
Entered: 30 %
